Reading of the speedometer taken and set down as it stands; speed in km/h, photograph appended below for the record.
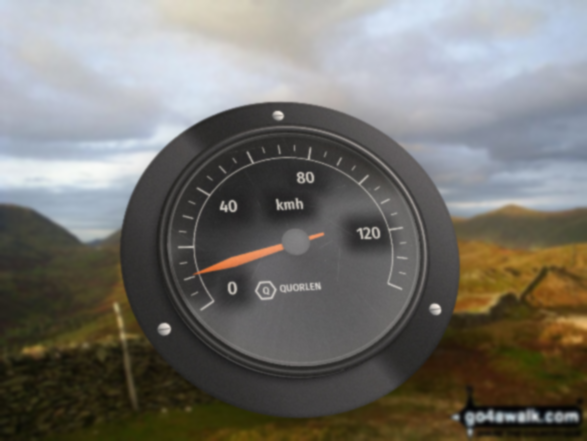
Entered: 10 km/h
